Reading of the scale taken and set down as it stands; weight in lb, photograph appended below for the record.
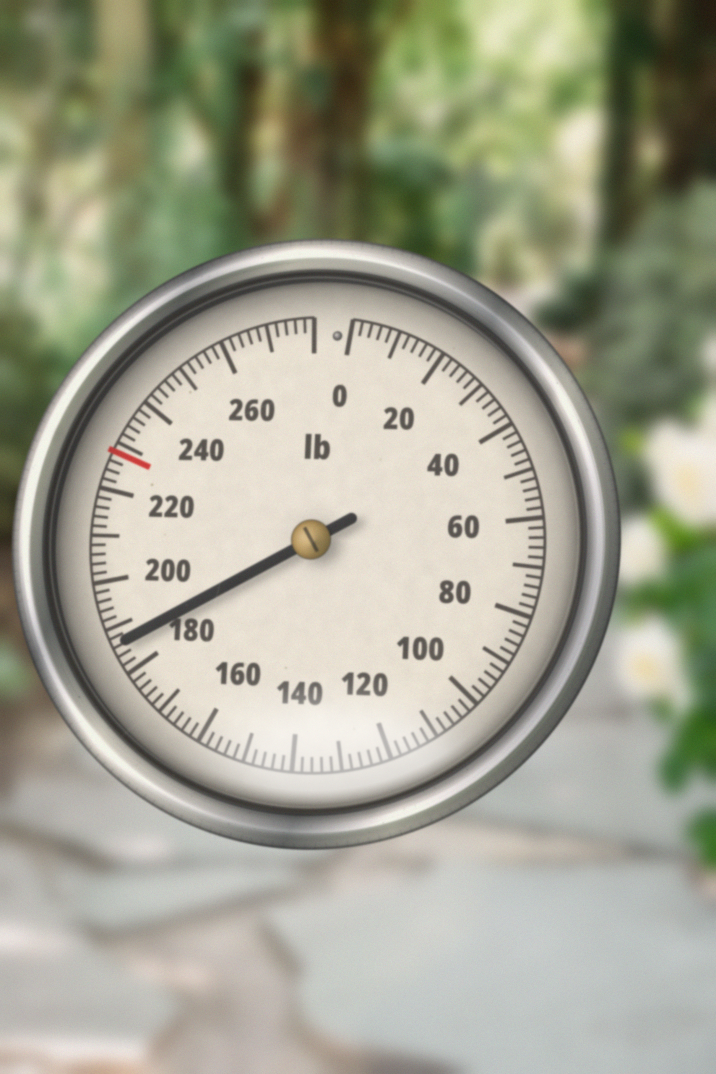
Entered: 186 lb
